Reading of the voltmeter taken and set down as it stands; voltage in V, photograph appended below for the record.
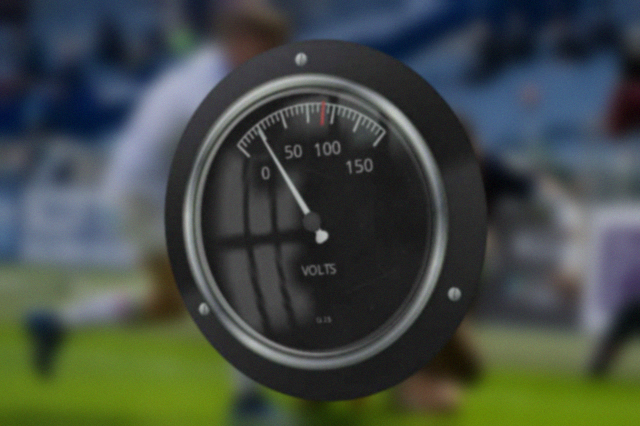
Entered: 25 V
